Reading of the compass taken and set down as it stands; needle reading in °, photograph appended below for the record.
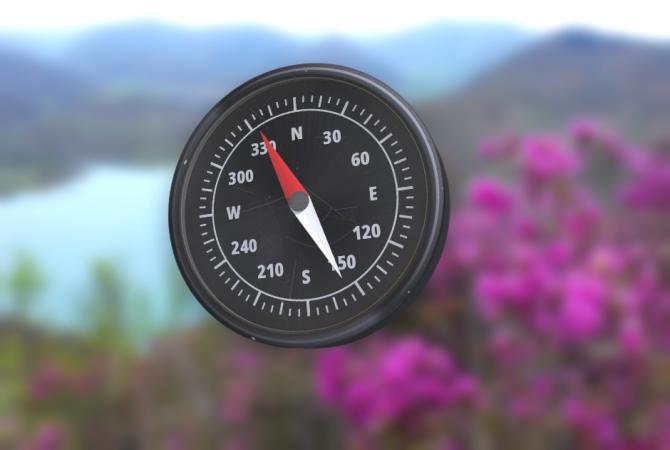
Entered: 335 °
